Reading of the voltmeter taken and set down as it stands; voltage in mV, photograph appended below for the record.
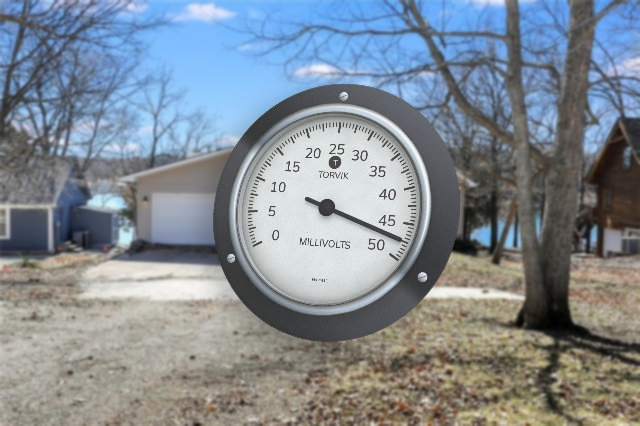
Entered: 47.5 mV
